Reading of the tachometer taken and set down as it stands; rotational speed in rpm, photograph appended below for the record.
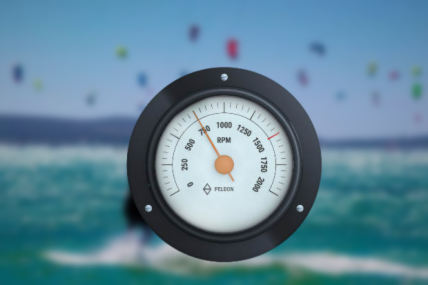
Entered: 750 rpm
